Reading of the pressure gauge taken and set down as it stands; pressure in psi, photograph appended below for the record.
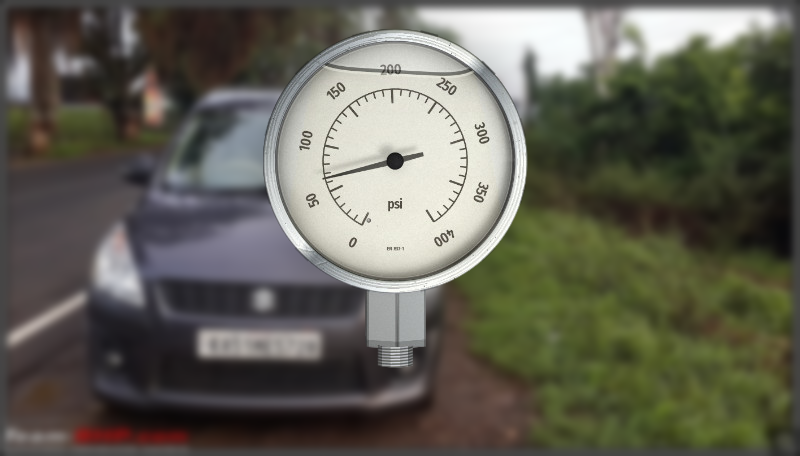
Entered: 65 psi
